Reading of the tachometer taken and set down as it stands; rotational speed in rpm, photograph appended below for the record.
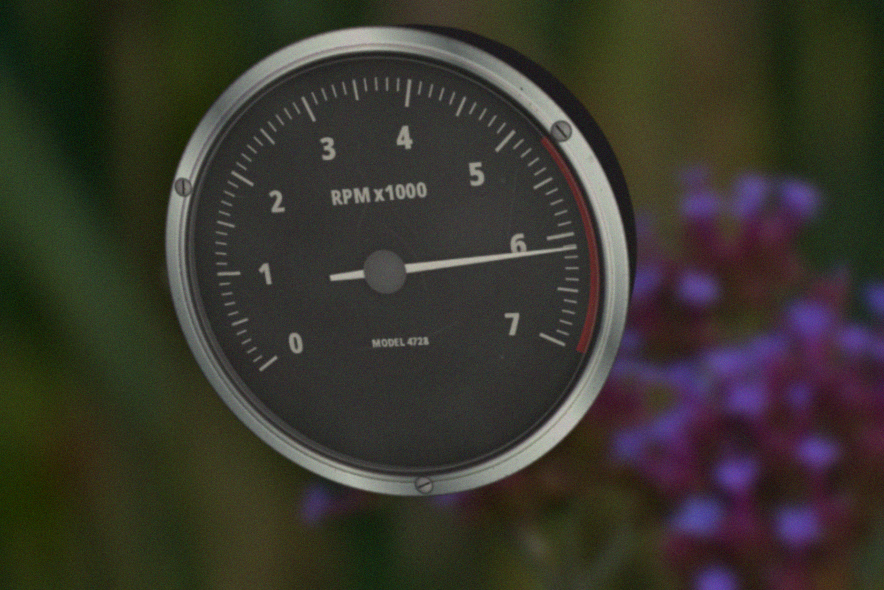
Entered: 6100 rpm
